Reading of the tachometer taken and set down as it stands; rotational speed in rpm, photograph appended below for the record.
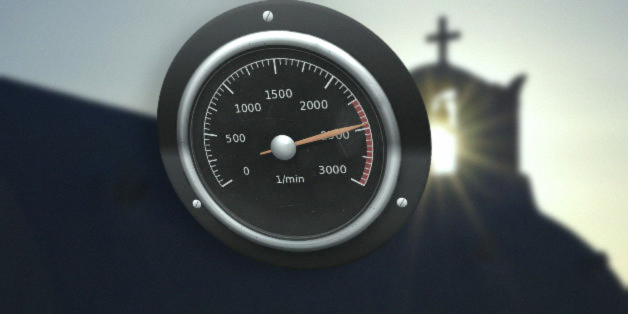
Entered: 2450 rpm
